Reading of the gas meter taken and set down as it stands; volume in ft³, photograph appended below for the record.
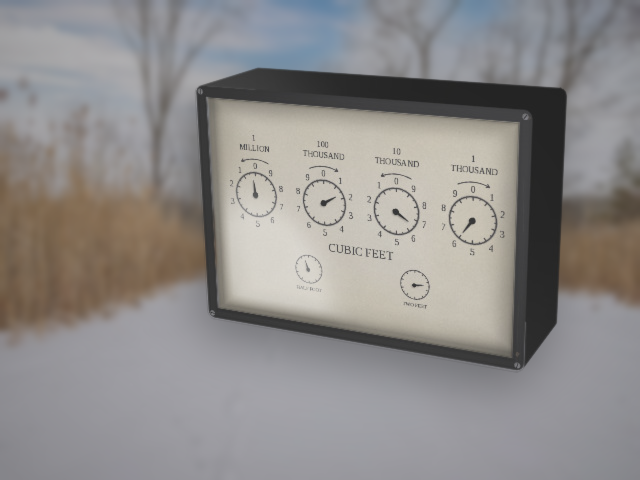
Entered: 16600 ft³
